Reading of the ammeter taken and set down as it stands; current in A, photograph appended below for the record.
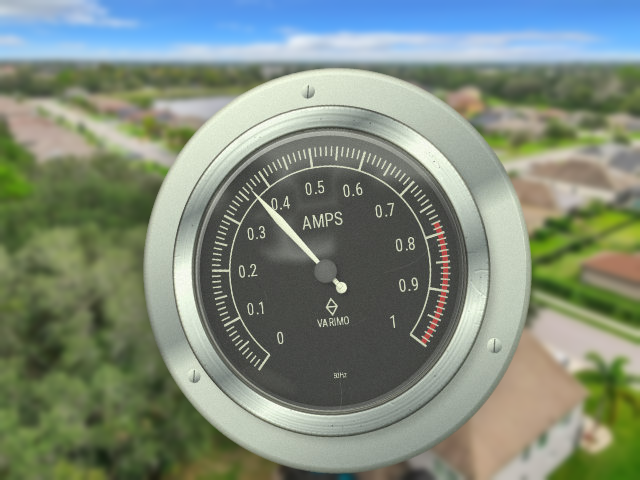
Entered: 0.37 A
